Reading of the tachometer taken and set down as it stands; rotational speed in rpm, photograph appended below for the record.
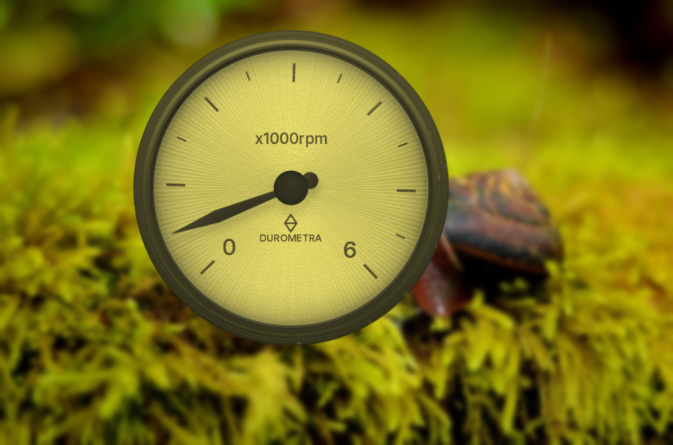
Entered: 500 rpm
